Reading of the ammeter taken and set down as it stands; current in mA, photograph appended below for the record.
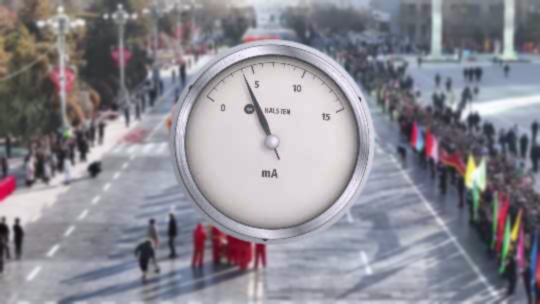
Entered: 4 mA
